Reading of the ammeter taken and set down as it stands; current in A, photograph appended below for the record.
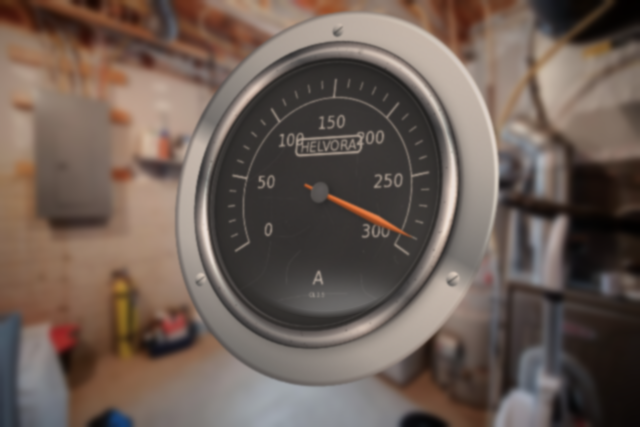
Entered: 290 A
